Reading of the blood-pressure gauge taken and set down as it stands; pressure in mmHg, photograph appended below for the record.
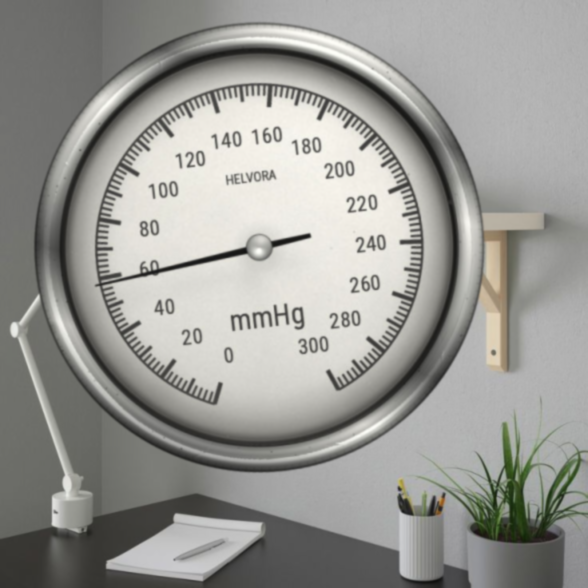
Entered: 58 mmHg
